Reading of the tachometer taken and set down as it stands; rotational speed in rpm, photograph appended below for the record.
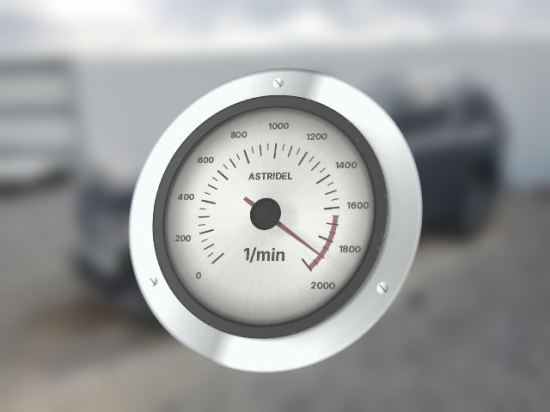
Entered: 1900 rpm
